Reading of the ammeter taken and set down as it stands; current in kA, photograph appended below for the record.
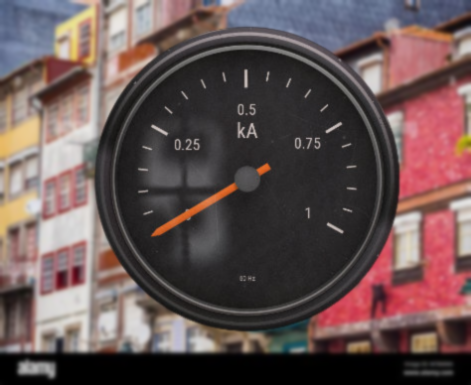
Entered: 0 kA
